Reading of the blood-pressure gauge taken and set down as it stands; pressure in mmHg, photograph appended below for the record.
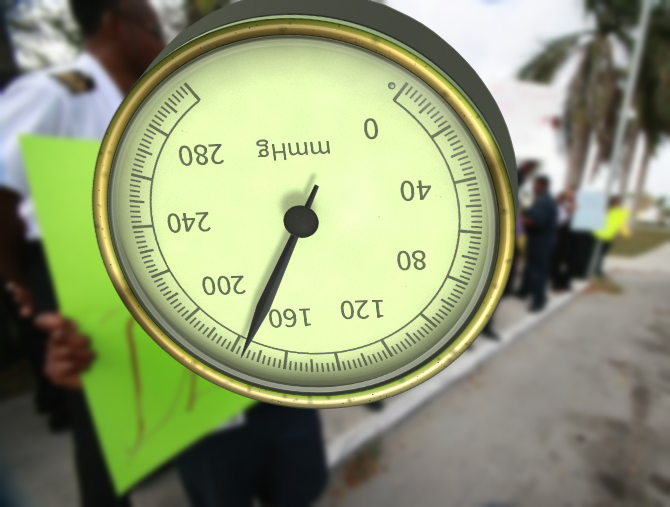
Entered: 176 mmHg
